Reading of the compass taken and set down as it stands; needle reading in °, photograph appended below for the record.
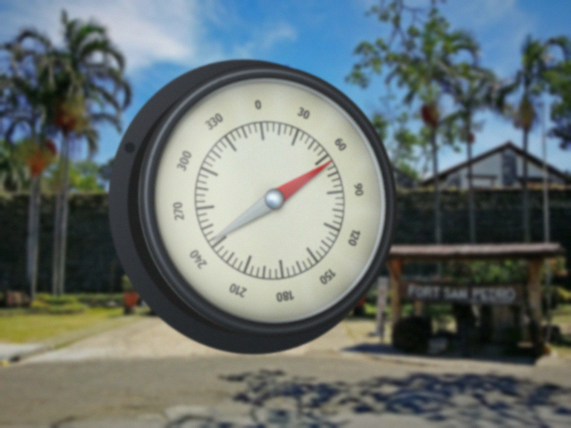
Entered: 65 °
